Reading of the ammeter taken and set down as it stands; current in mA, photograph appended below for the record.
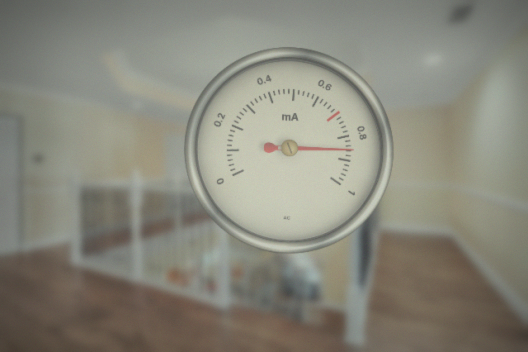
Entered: 0.86 mA
